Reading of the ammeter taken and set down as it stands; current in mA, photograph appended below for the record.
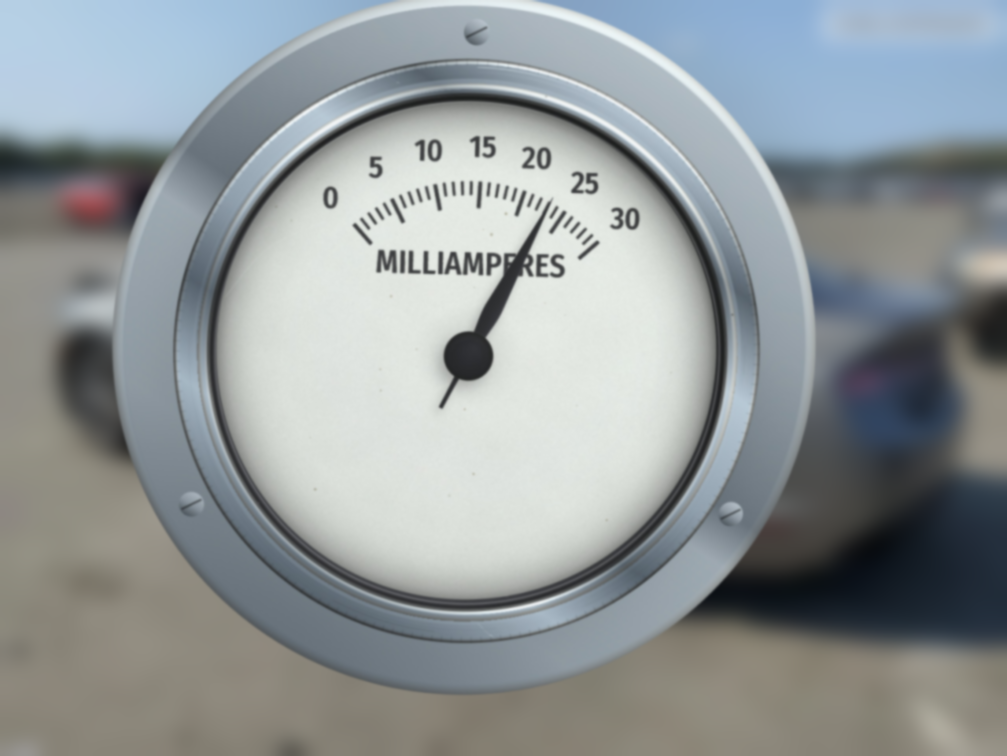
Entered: 23 mA
